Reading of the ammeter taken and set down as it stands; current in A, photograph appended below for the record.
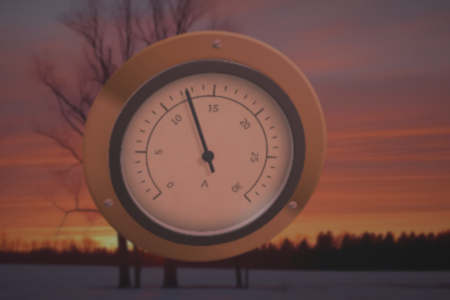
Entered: 12.5 A
